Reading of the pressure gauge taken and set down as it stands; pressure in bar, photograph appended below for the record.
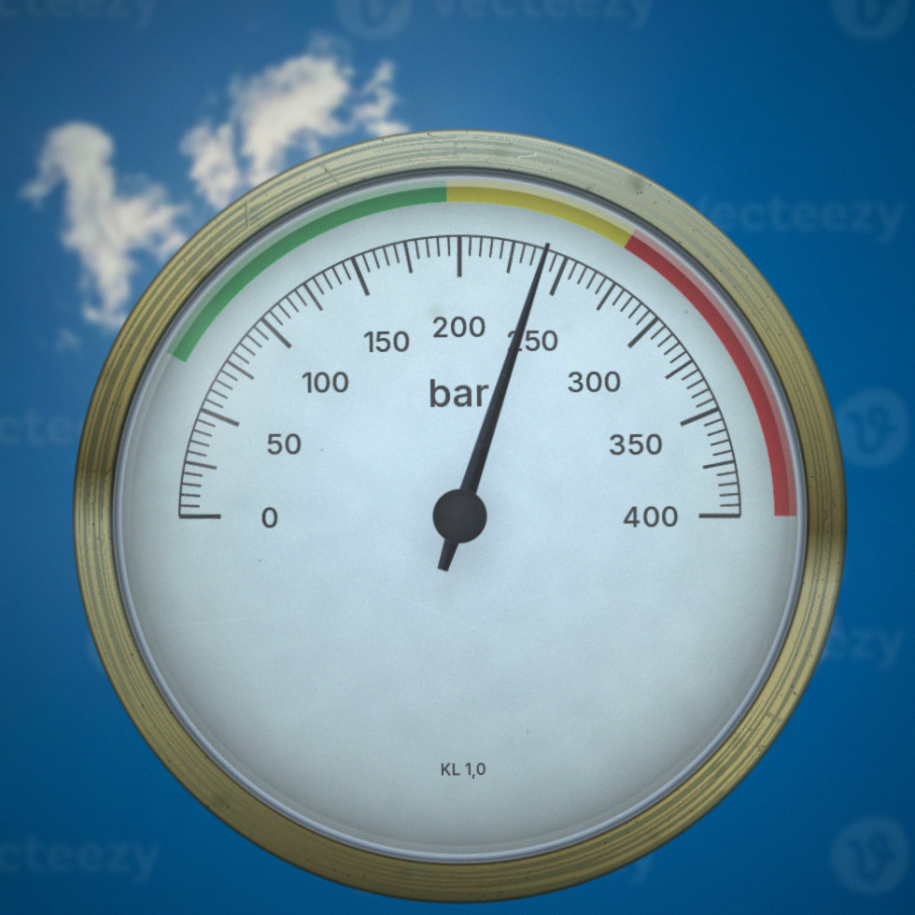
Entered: 240 bar
